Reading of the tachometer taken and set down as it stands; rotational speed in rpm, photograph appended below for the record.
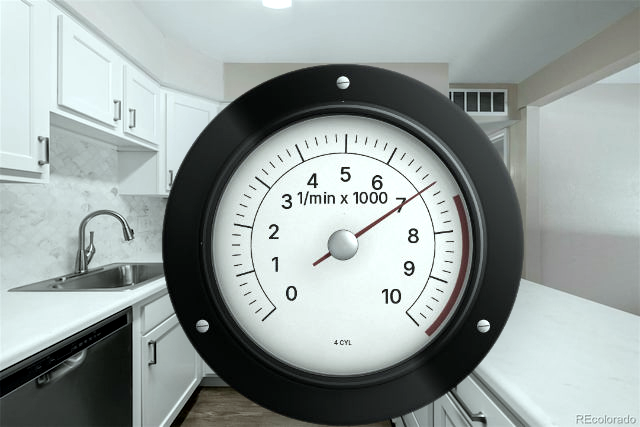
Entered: 7000 rpm
